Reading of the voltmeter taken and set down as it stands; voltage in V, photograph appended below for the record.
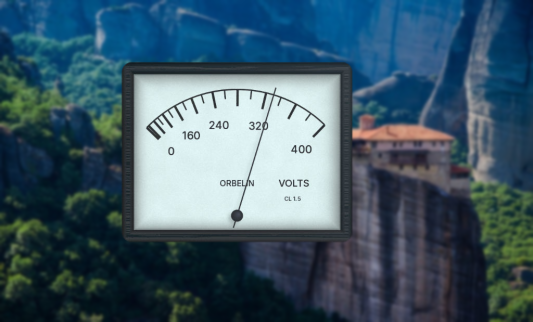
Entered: 330 V
